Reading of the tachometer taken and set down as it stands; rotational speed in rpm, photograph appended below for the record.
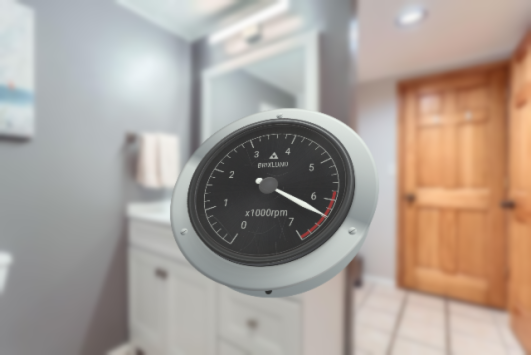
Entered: 6400 rpm
